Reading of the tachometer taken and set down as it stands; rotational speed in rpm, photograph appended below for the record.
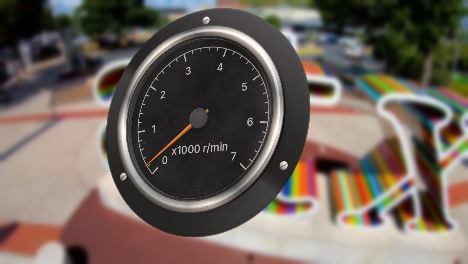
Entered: 200 rpm
